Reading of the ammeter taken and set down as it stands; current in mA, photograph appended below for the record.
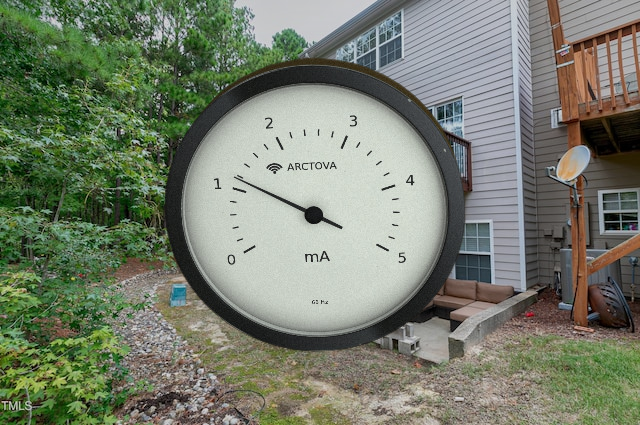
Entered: 1.2 mA
